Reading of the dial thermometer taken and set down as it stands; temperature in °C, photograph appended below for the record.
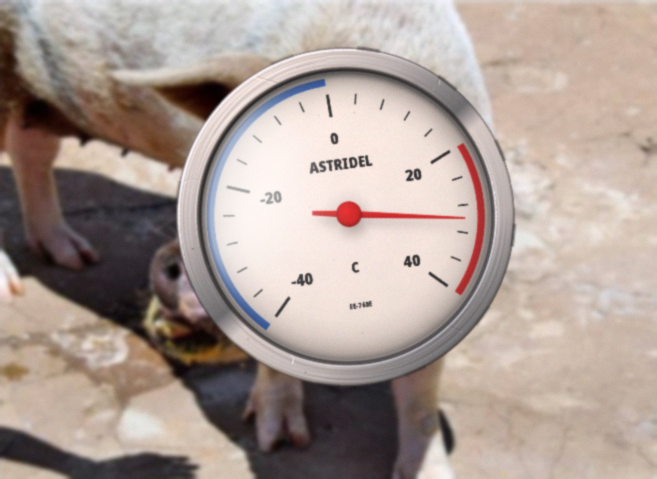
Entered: 30 °C
